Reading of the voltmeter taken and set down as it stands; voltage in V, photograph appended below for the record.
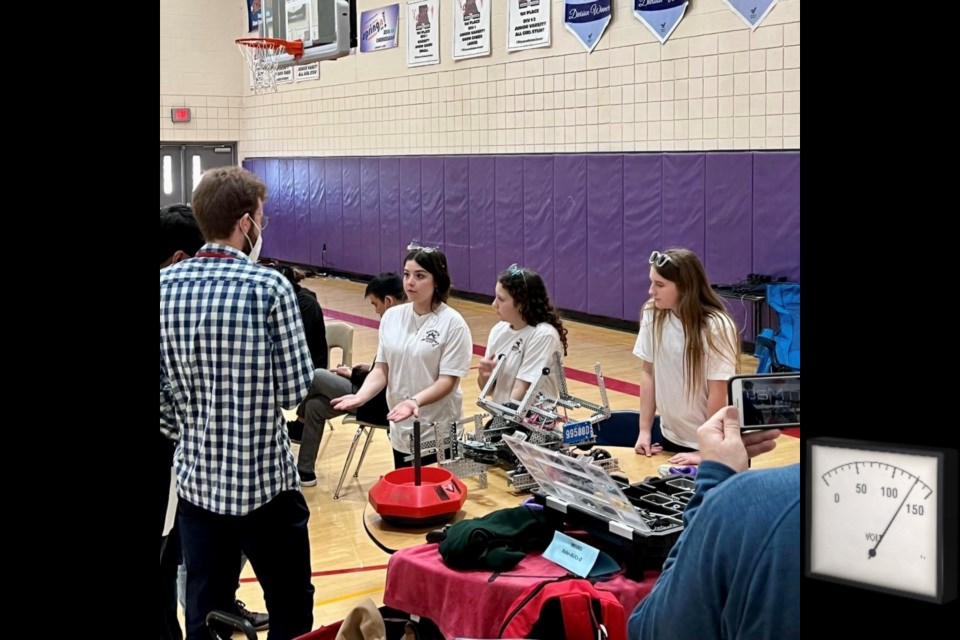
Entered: 130 V
